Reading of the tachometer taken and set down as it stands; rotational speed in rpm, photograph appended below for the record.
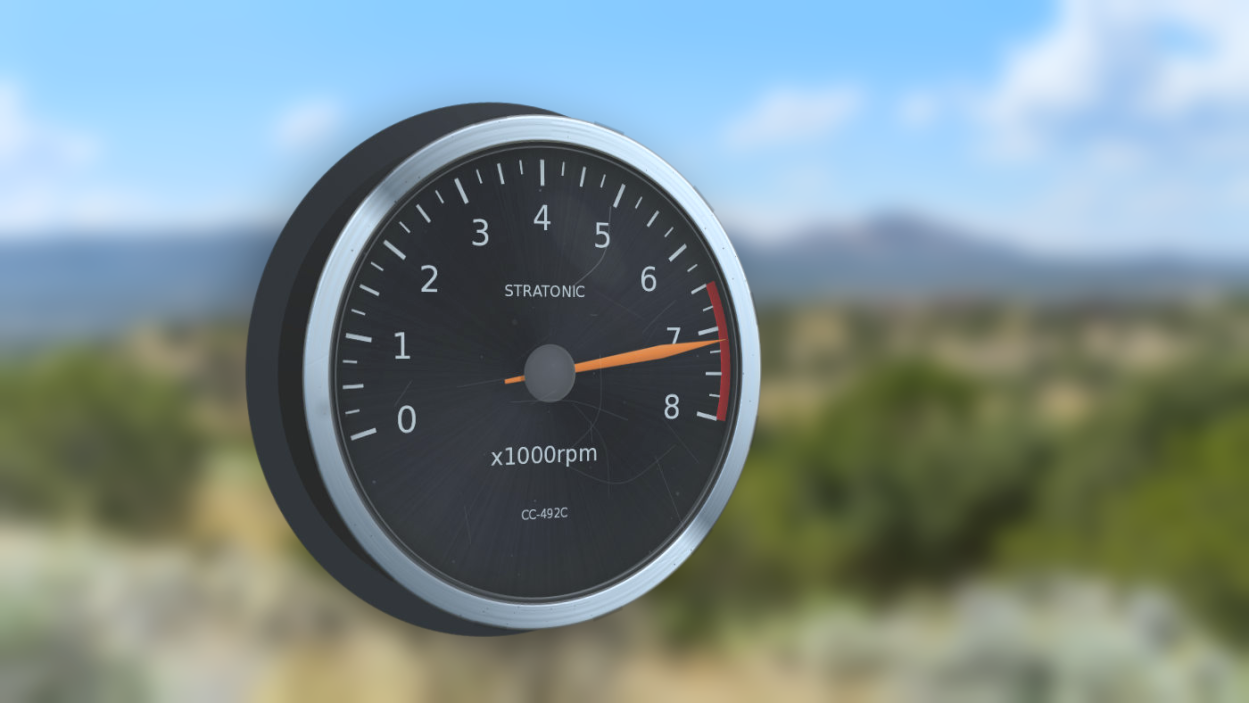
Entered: 7125 rpm
